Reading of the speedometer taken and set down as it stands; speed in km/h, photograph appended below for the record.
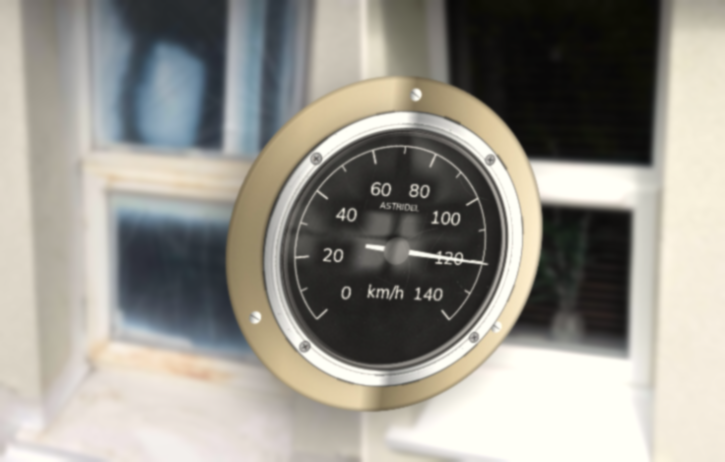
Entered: 120 km/h
